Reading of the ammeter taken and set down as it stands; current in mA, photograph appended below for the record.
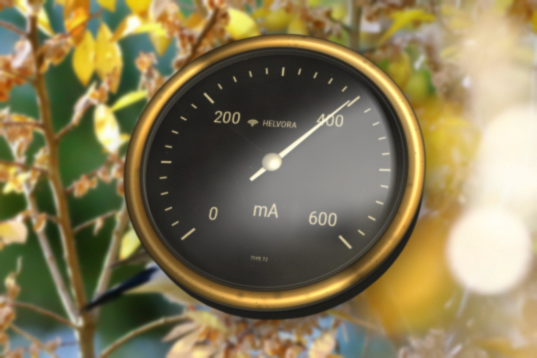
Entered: 400 mA
